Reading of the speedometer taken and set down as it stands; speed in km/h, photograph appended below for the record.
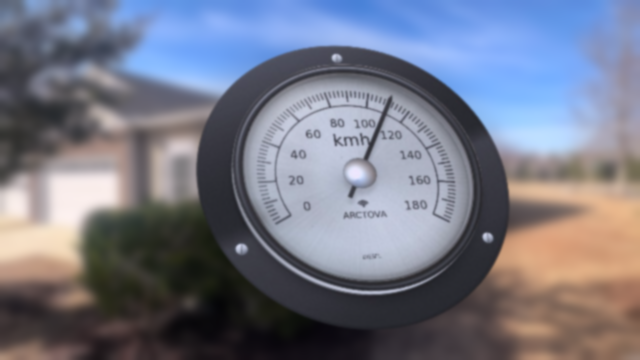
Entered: 110 km/h
